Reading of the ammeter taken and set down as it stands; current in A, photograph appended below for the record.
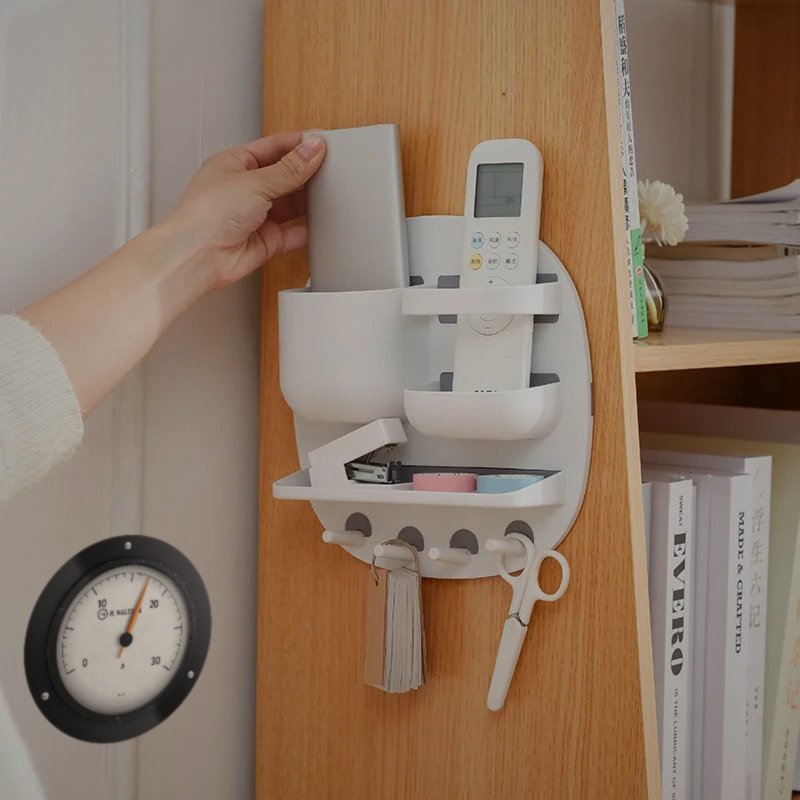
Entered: 17 A
